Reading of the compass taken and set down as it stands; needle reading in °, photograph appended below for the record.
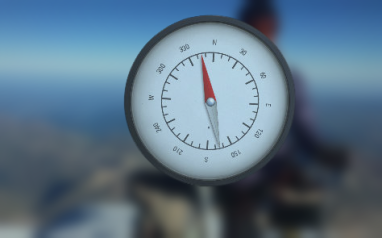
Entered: 345 °
